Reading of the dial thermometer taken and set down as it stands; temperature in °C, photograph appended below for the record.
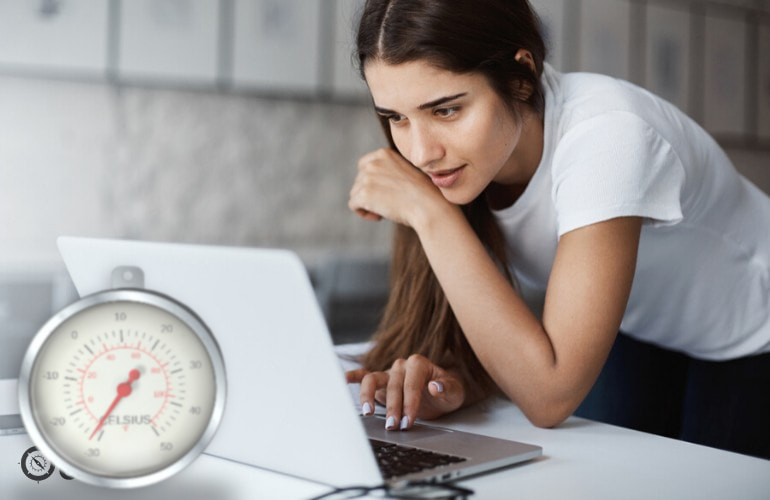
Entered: -28 °C
